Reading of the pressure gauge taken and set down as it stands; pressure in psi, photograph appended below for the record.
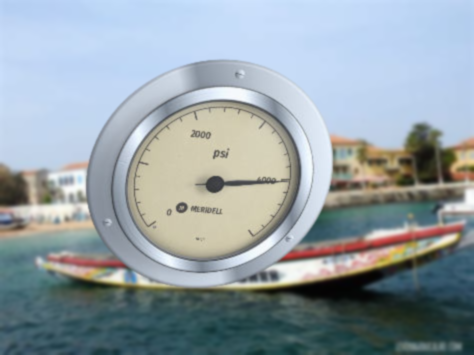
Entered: 4000 psi
